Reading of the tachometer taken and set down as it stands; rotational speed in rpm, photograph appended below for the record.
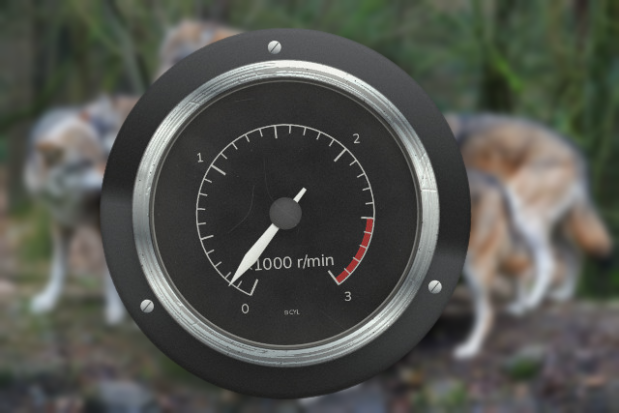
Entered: 150 rpm
